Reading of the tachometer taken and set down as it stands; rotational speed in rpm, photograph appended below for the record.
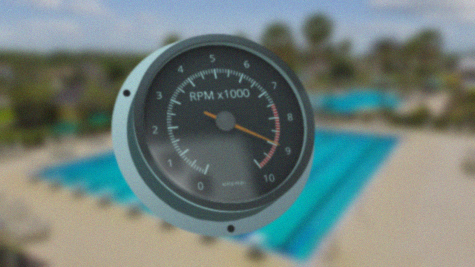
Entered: 9000 rpm
